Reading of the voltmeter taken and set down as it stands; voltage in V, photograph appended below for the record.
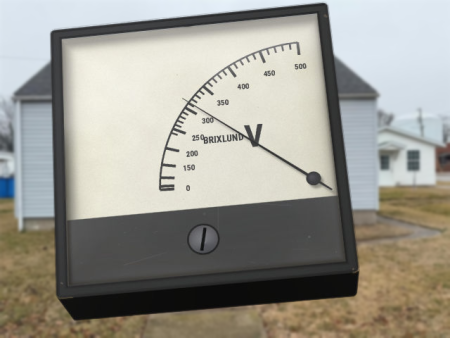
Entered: 310 V
